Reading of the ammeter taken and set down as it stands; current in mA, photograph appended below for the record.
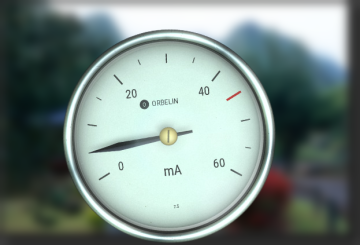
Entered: 5 mA
